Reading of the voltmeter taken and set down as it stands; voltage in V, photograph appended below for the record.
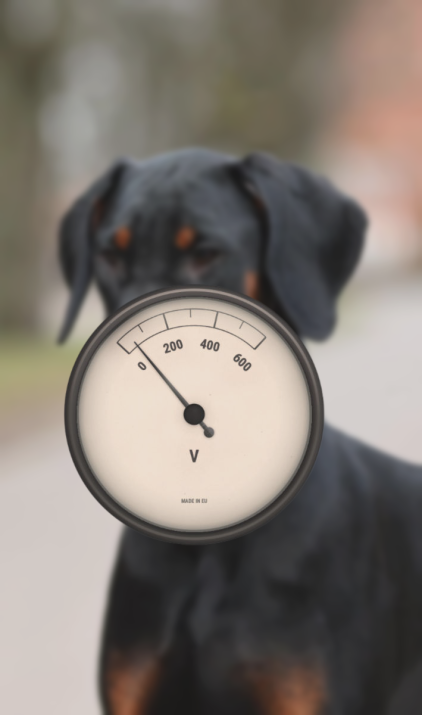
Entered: 50 V
